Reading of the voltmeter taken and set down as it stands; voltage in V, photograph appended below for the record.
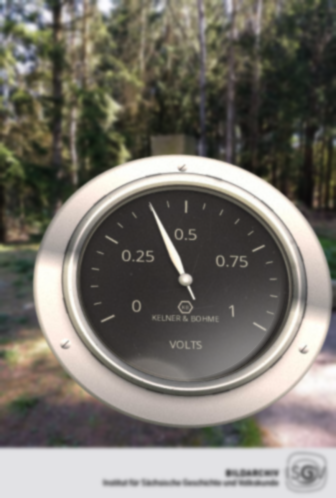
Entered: 0.4 V
